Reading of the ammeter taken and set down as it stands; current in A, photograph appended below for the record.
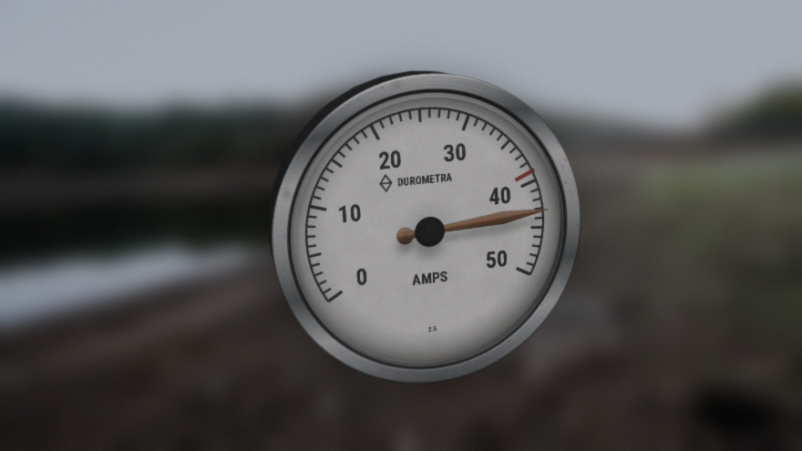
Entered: 43 A
